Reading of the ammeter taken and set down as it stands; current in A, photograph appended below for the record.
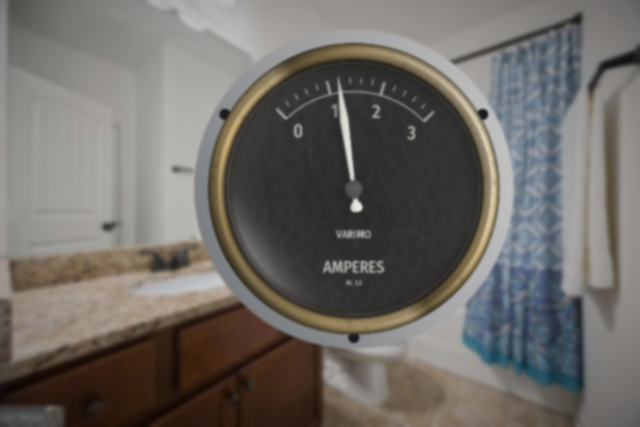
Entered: 1.2 A
